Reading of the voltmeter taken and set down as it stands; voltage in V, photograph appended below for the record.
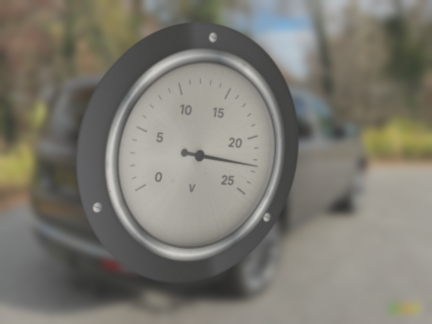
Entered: 22.5 V
